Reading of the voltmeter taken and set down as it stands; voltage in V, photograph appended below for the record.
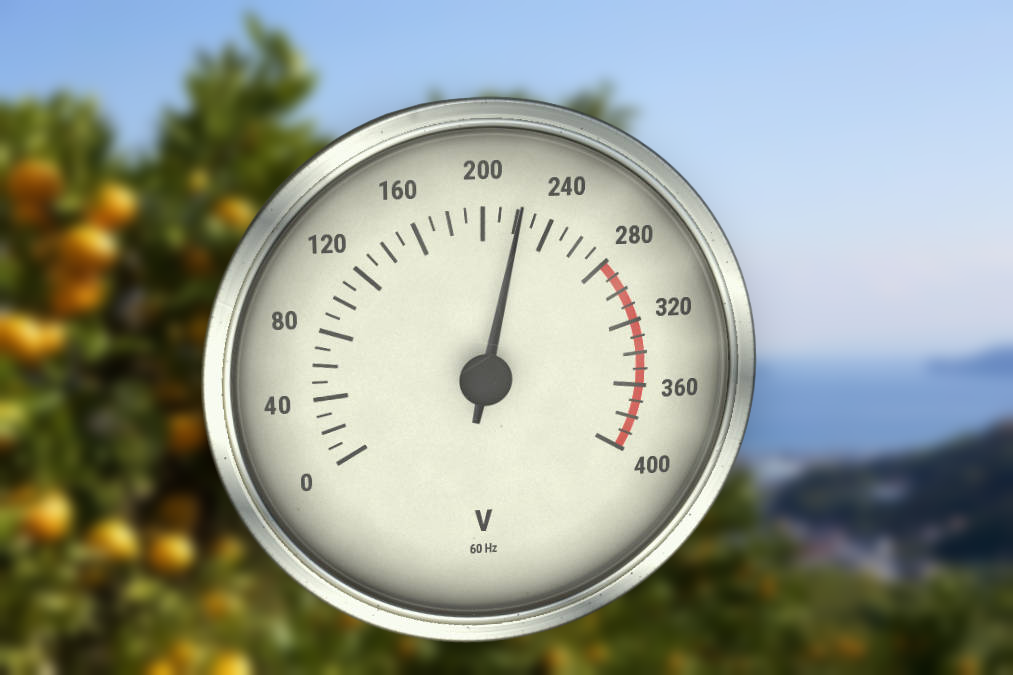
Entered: 220 V
